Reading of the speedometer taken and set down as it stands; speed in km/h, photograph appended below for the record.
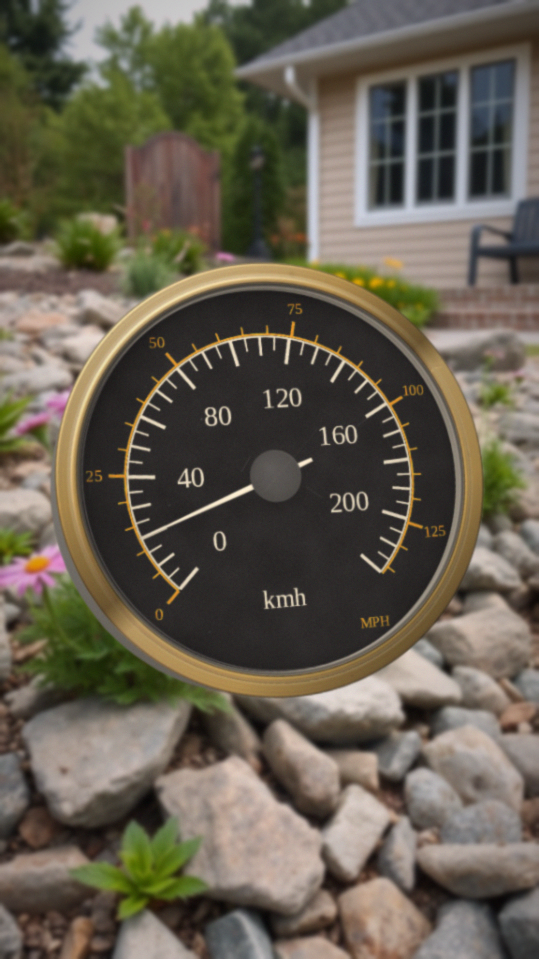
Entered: 20 km/h
